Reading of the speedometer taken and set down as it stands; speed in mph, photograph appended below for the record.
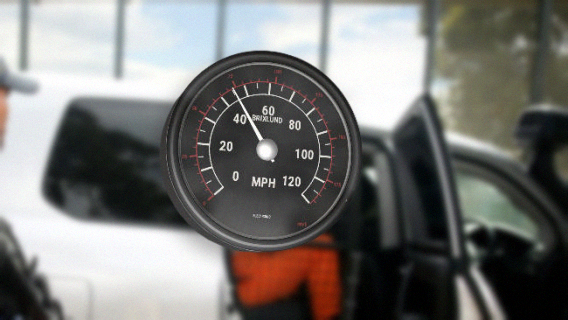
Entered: 45 mph
